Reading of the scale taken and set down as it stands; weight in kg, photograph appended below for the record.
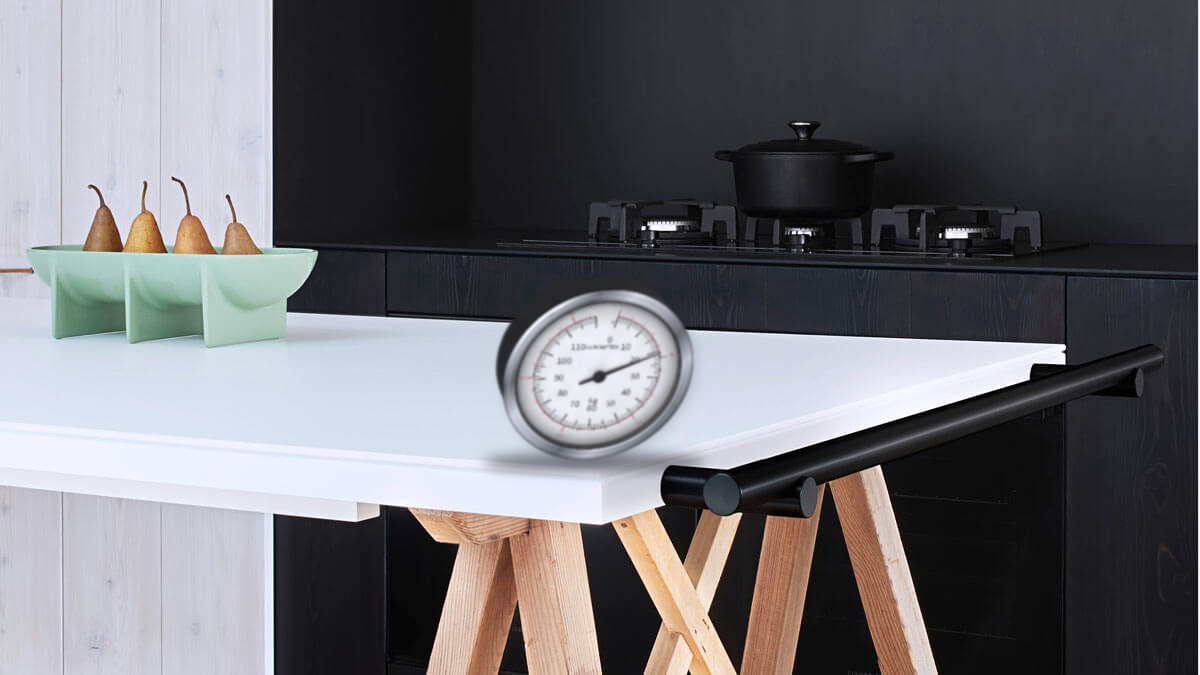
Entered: 20 kg
